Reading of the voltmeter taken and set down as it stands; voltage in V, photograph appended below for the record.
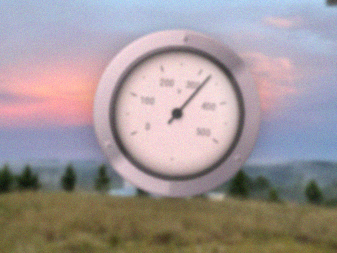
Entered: 325 V
